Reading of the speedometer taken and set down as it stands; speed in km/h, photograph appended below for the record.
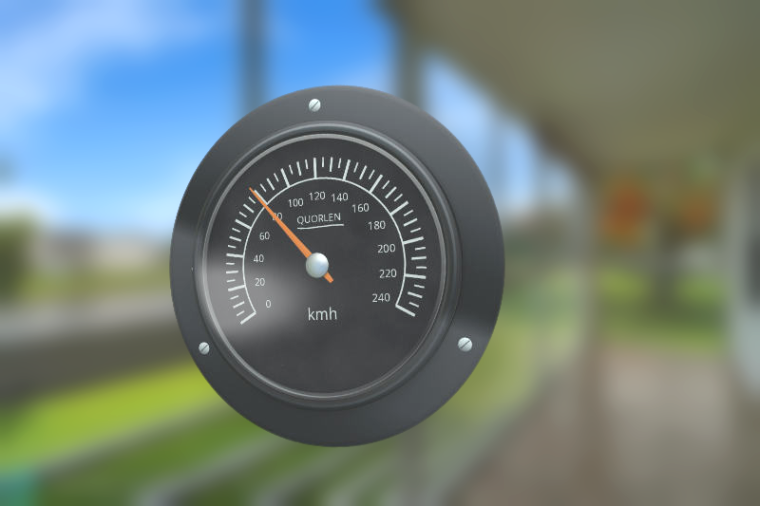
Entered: 80 km/h
